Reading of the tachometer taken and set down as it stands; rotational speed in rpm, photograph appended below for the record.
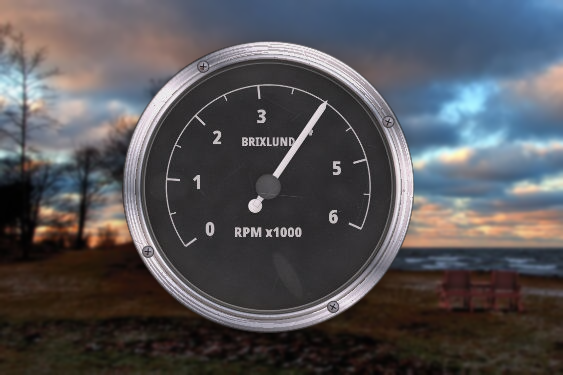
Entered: 4000 rpm
